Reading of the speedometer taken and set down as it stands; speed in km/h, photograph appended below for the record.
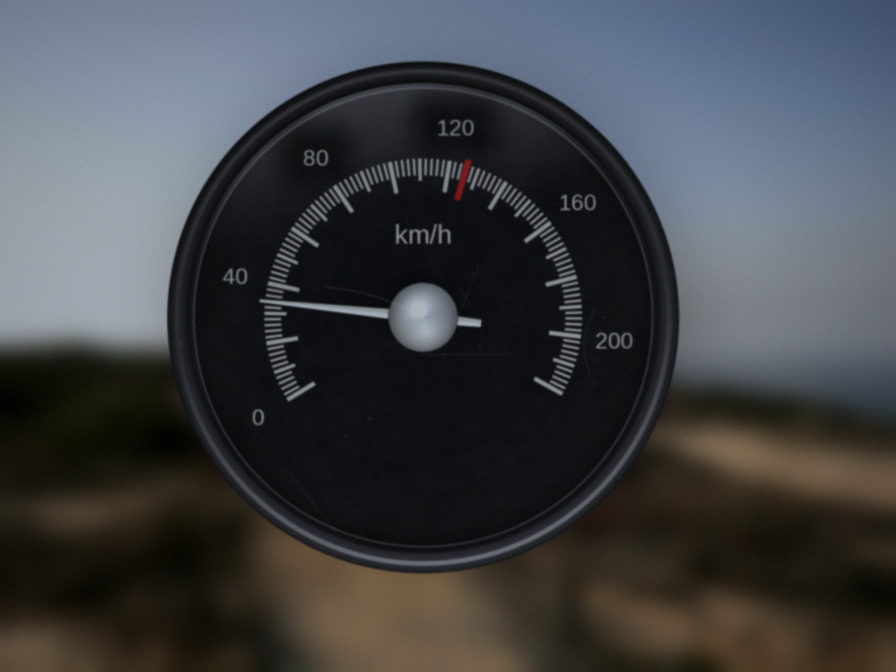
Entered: 34 km/h
